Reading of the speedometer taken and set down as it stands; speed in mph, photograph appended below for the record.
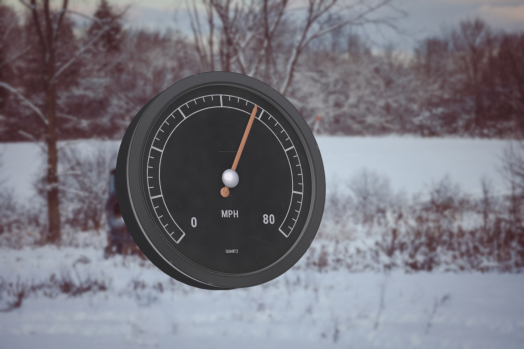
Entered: 48 mph
